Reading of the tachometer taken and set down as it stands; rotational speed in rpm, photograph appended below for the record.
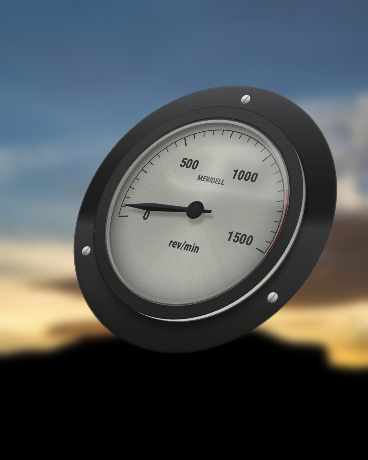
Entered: 50 rpm
